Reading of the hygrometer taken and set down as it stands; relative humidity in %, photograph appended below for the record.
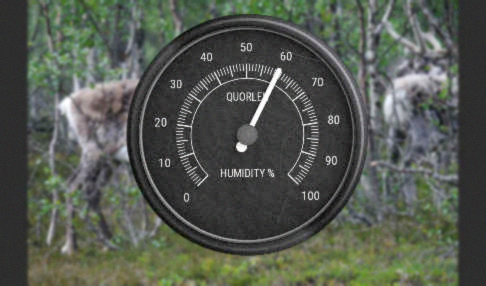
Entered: 60 %
